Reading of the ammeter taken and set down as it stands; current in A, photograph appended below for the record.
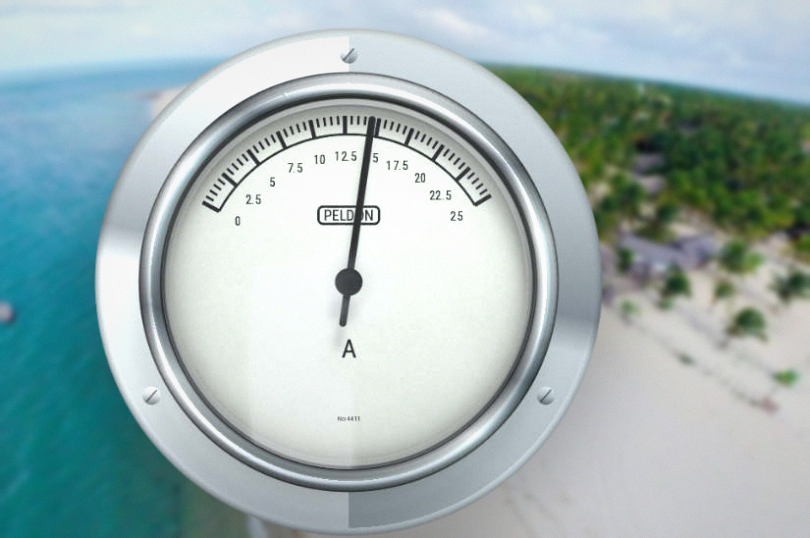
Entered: 14.5 A
